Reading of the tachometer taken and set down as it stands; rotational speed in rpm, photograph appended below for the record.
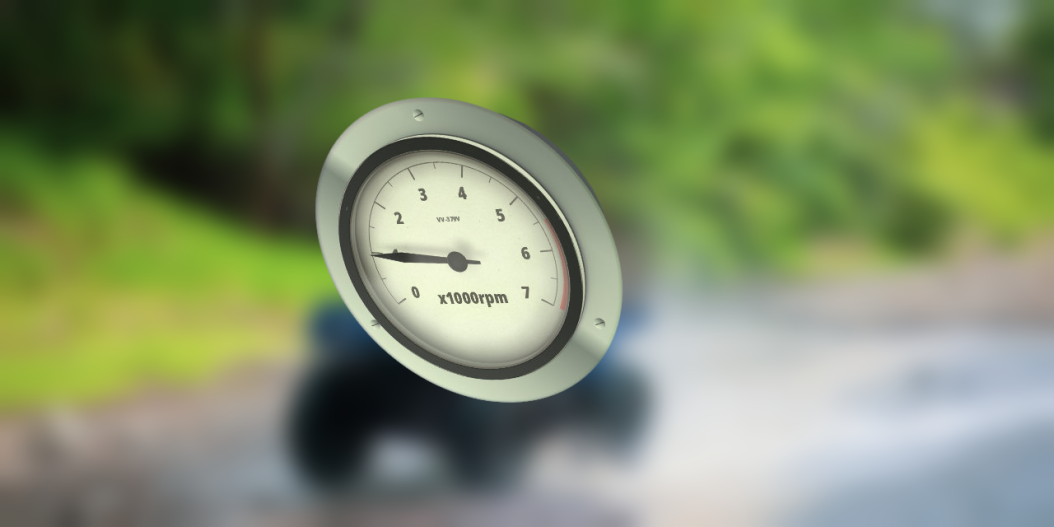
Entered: 1000 rpm
